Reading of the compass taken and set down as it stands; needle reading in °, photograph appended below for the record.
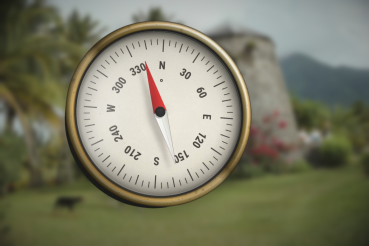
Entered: 340 °
